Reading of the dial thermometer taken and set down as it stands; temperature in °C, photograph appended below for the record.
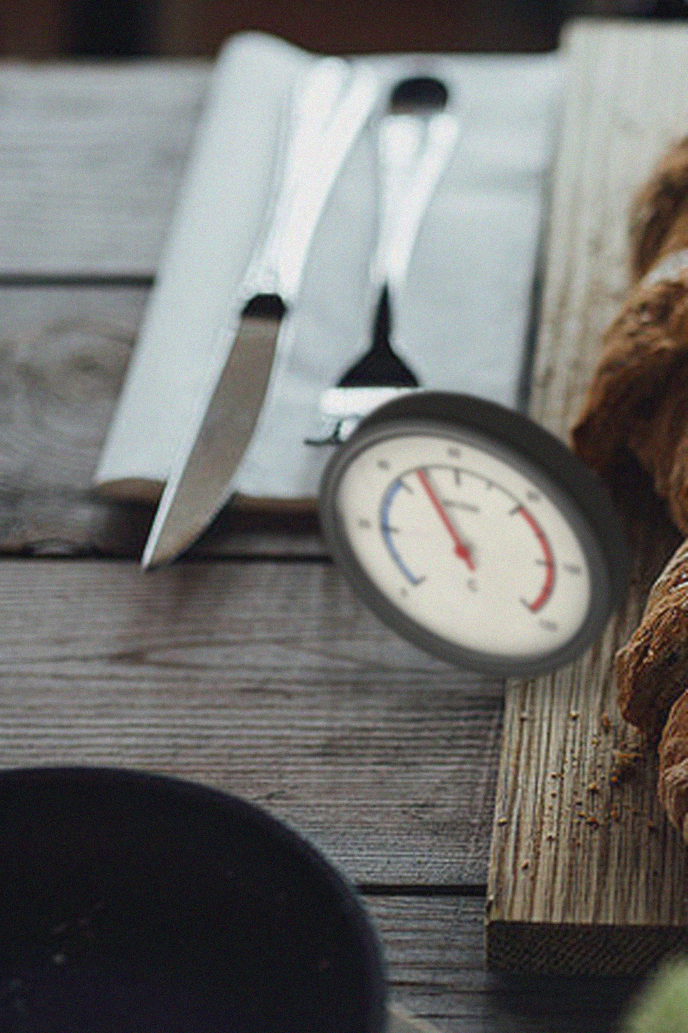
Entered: 50 °C
